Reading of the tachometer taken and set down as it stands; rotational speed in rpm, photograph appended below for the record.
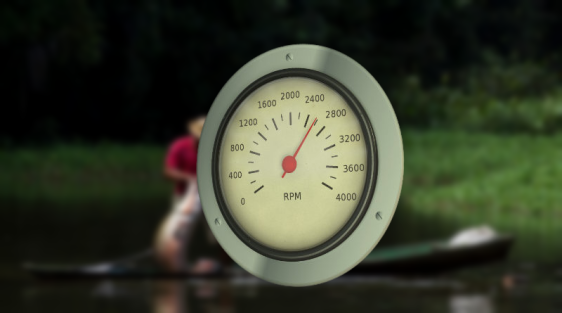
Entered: 2600 rpm
